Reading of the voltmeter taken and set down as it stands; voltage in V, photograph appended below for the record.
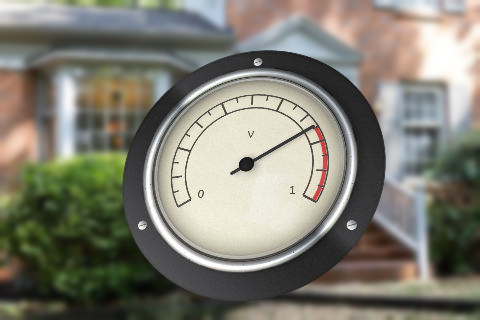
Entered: 0.75 V
